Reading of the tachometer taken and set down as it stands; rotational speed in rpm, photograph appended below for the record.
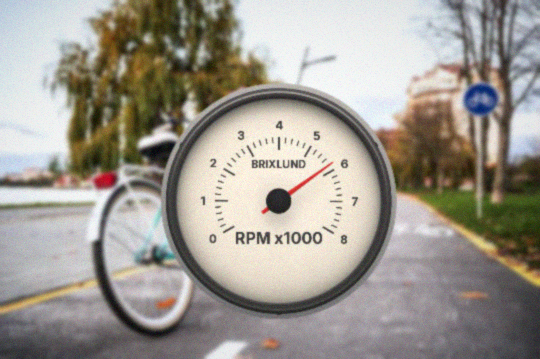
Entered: 5800 rpm
